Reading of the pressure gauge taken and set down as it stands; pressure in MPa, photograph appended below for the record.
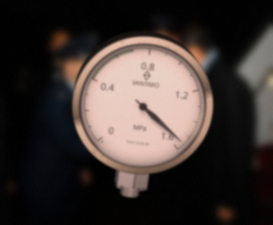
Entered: 1.55 MPa
